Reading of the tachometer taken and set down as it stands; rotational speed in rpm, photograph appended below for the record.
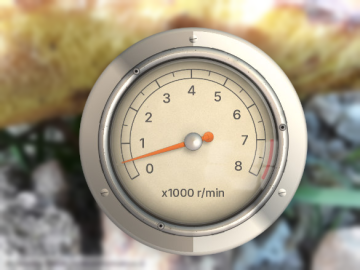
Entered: 500 rpm
